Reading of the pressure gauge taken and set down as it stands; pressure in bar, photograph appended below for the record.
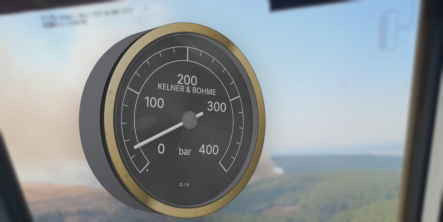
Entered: 30 bar
